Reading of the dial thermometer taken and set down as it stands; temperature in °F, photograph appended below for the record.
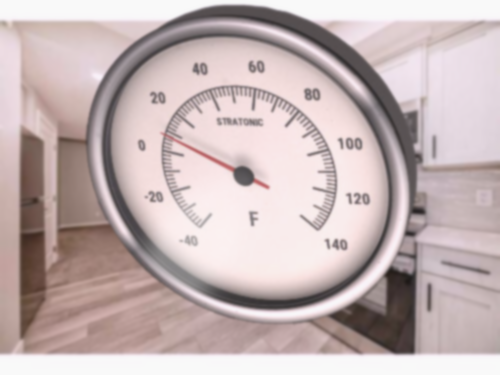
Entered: 10 °F
